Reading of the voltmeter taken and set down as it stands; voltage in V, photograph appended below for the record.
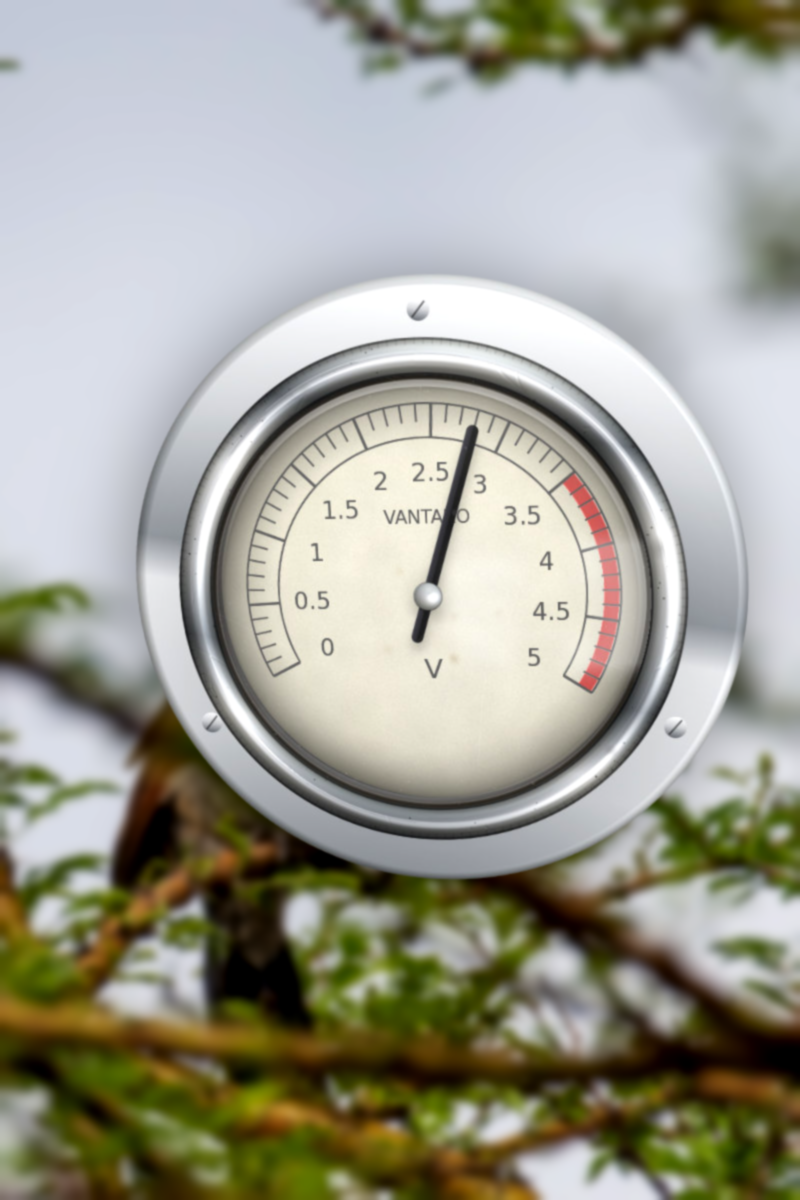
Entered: 2.8 V
